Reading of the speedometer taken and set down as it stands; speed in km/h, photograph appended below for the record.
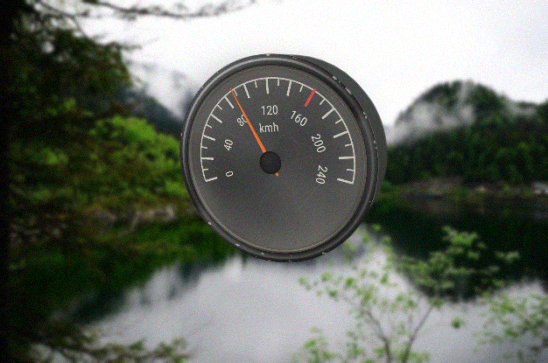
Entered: 90 km/h
